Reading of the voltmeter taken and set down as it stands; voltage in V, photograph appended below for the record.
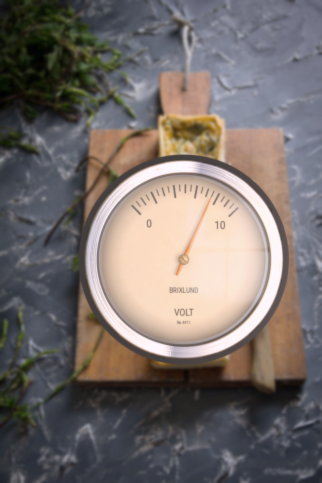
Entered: 7.5 V
